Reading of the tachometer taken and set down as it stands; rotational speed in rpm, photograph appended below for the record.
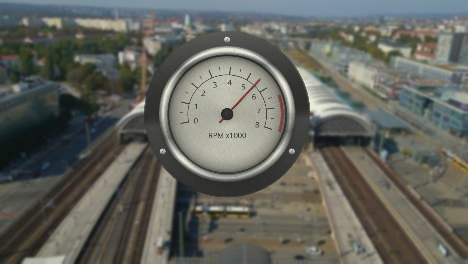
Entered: 5500 rpm
